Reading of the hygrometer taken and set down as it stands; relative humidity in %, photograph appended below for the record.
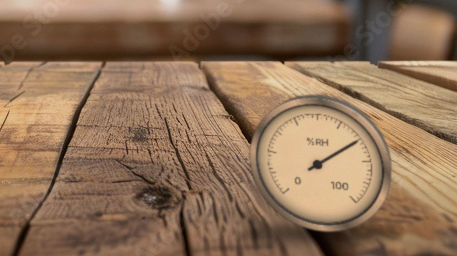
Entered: 70 %
